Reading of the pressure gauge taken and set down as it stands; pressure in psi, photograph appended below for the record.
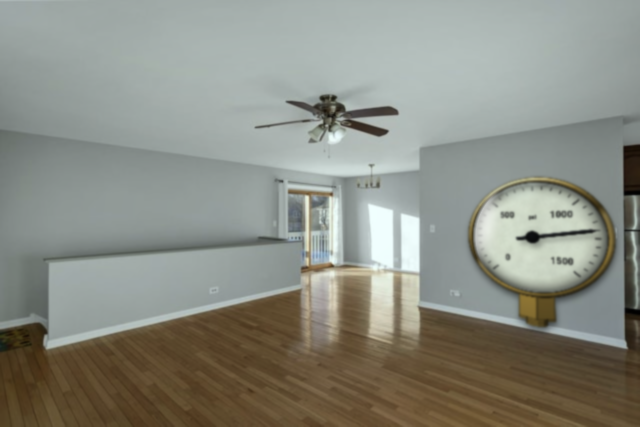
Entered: 1200 psi
